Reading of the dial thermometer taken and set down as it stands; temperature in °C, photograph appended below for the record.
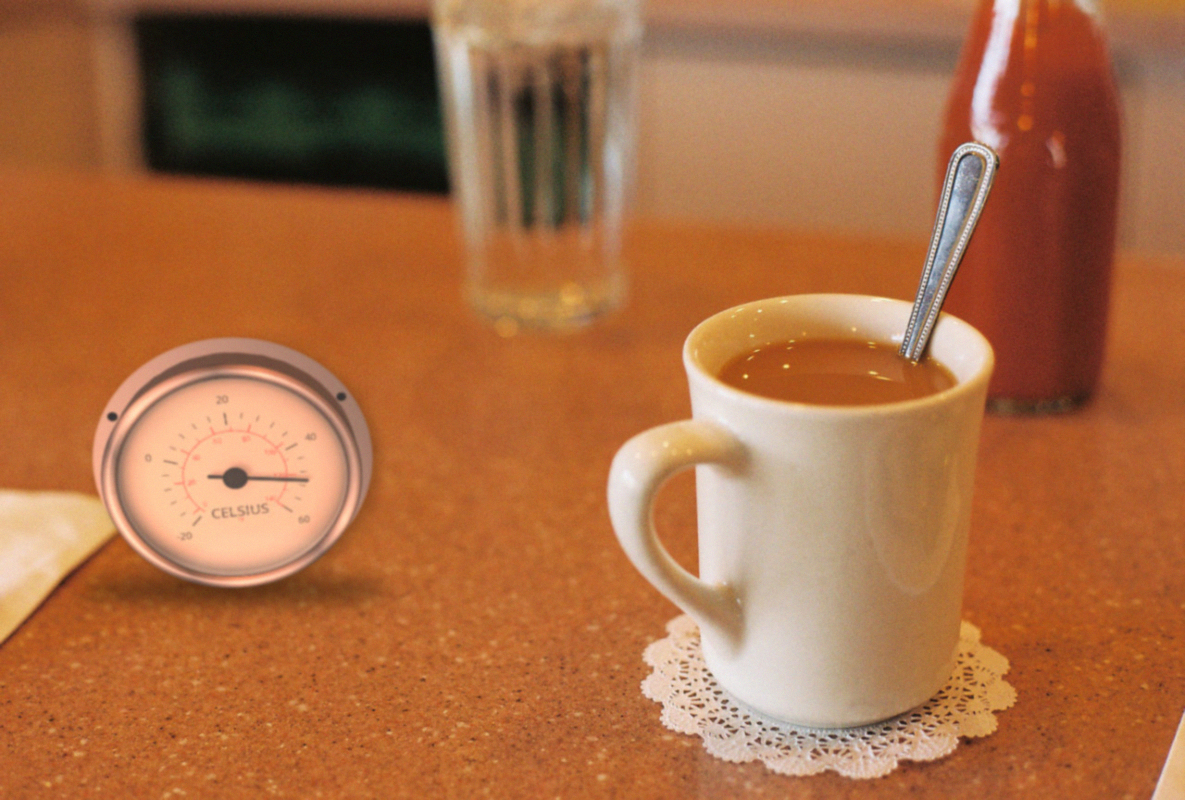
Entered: 50 °C
